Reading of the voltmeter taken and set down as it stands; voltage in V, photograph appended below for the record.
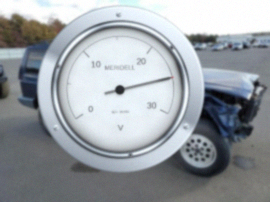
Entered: 25 V
